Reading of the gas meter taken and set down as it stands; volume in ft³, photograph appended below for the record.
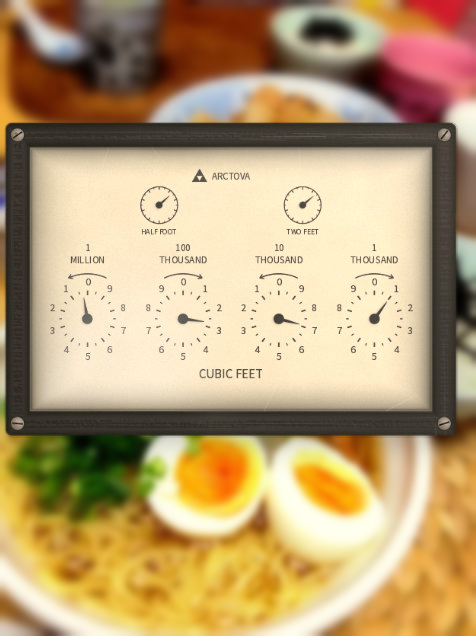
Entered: 27100 ft³
